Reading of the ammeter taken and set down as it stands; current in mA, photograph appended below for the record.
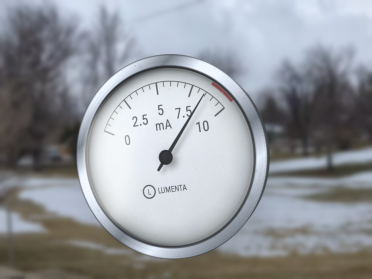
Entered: 8.5 mA
